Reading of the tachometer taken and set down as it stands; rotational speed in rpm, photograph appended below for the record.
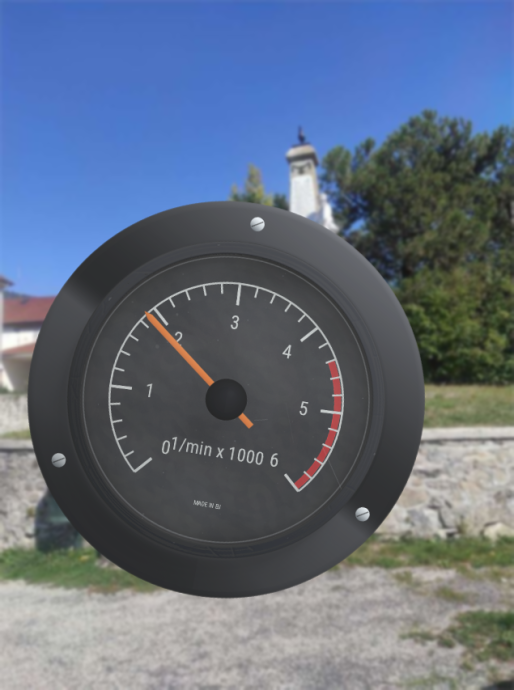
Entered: 1900 rpm
